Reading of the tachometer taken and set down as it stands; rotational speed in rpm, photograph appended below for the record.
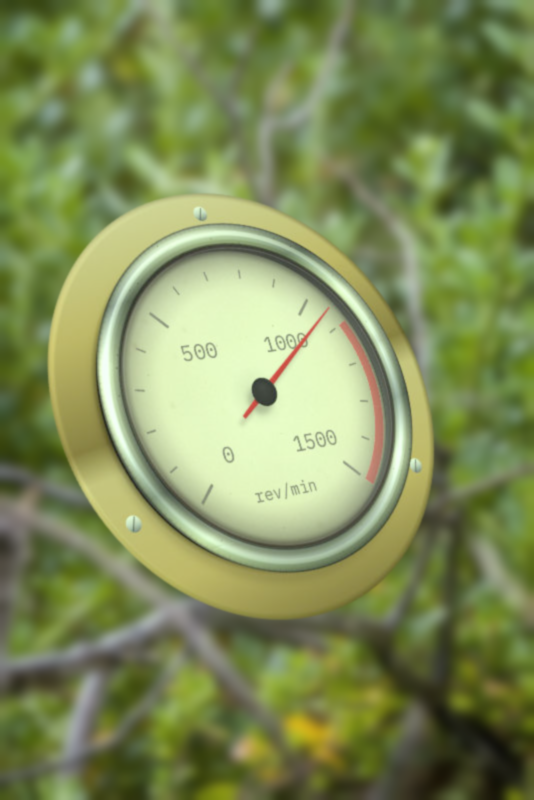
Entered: 1050 rpm
